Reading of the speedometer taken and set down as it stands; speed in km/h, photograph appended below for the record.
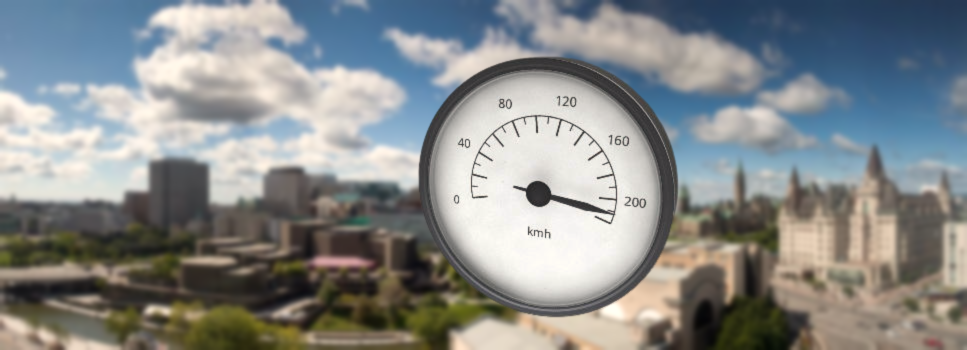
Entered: 210 km/h
